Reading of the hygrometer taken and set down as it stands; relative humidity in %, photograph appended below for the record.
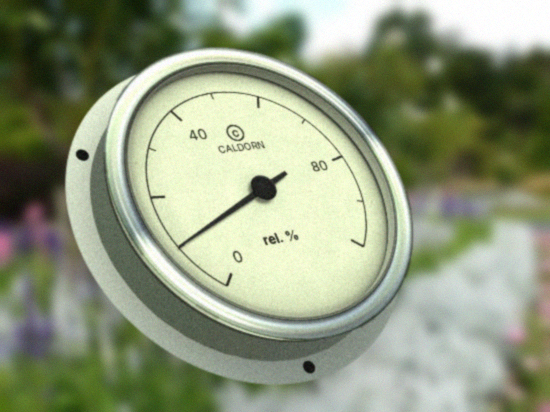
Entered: 10 %
